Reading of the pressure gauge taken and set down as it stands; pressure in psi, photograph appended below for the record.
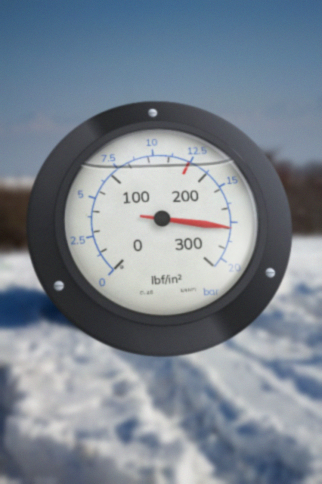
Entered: 260 psi
